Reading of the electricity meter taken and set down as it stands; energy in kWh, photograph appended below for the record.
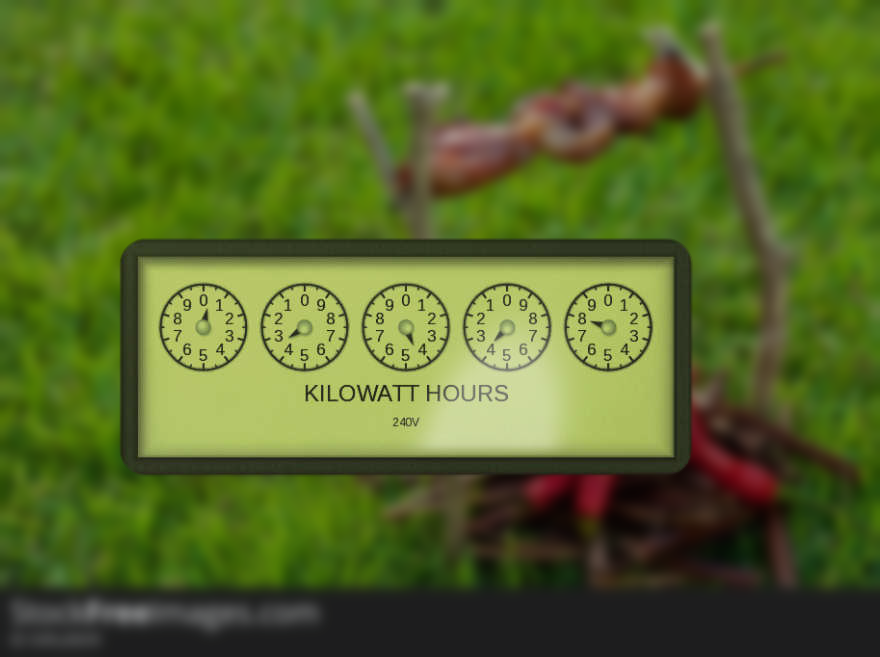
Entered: 3438 kWh
